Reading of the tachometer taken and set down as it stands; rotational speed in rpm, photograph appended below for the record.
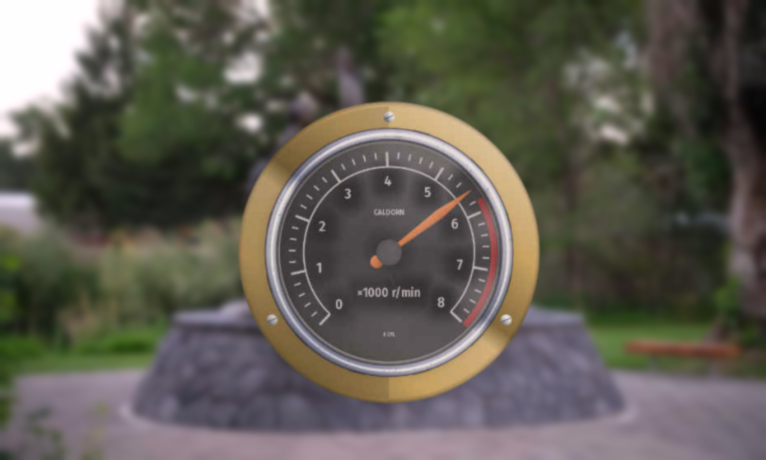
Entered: 5600 rpm
